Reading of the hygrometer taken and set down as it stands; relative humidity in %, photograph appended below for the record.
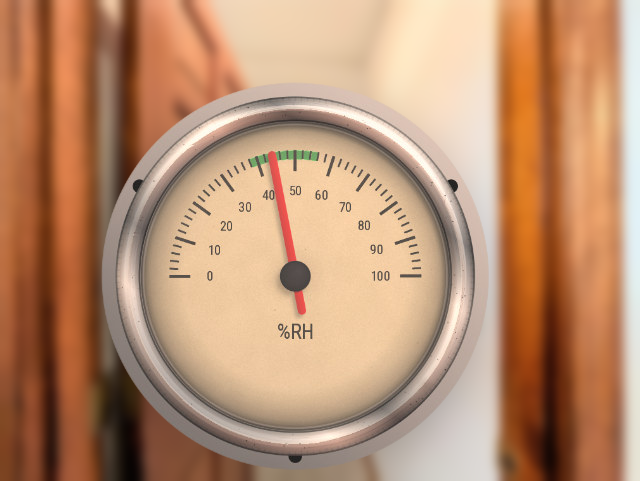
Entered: 44 %
